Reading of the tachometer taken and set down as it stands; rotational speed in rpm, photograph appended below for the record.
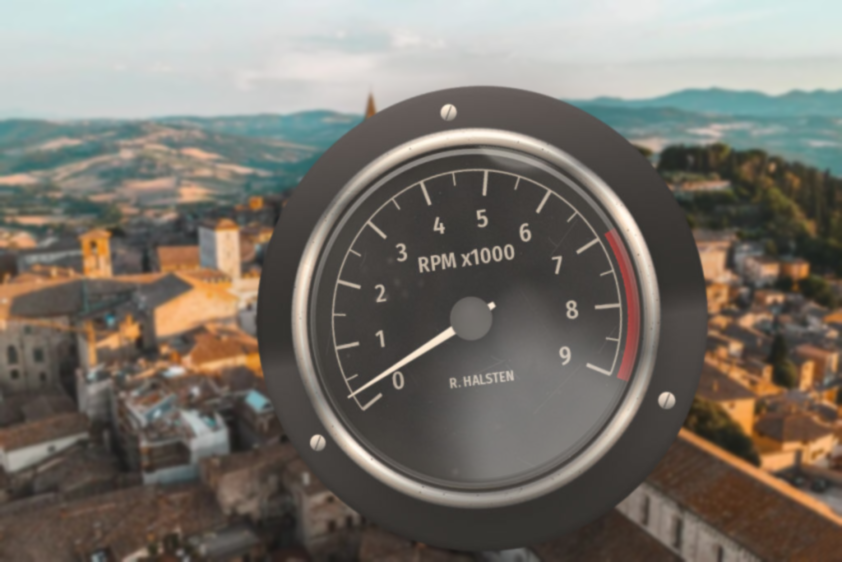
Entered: 250 rpm
